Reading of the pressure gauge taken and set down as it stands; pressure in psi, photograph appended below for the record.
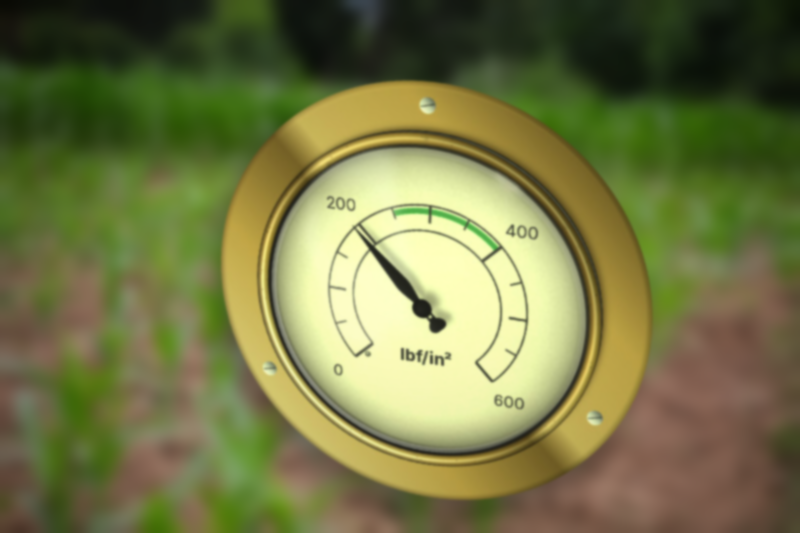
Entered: 200 psi
